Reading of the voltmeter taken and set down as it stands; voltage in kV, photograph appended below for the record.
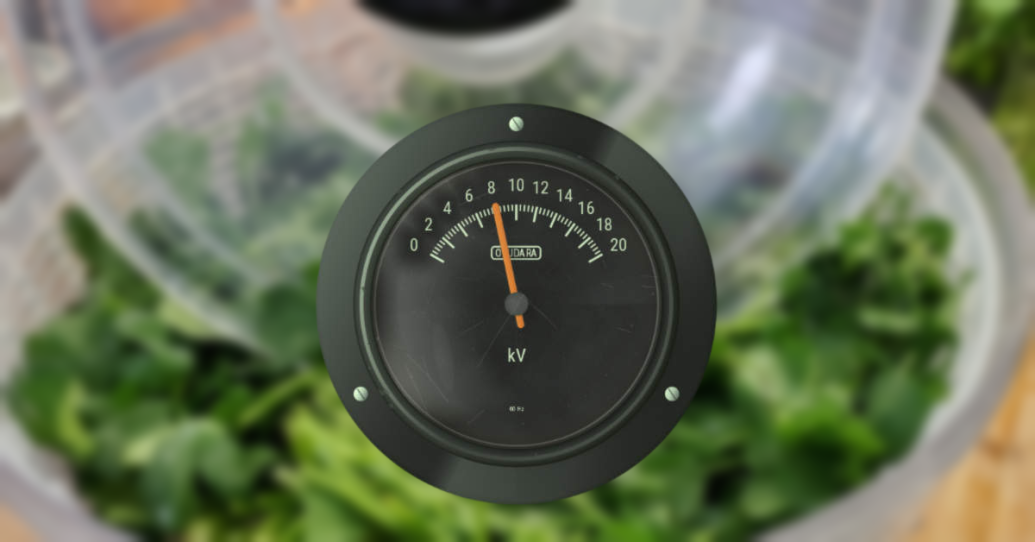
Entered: 8 kV
